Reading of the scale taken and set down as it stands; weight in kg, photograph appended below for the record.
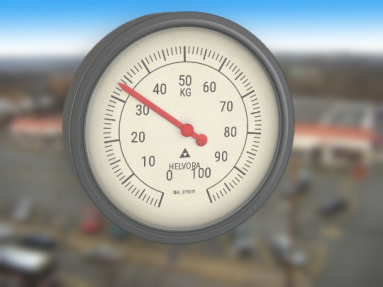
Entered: 33 kg
